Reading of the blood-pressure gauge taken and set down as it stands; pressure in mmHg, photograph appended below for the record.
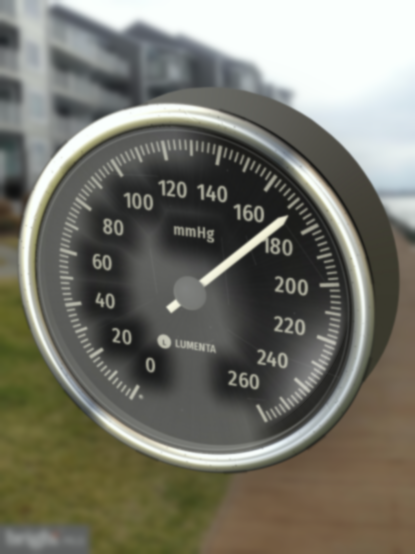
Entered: 172 mmHg
